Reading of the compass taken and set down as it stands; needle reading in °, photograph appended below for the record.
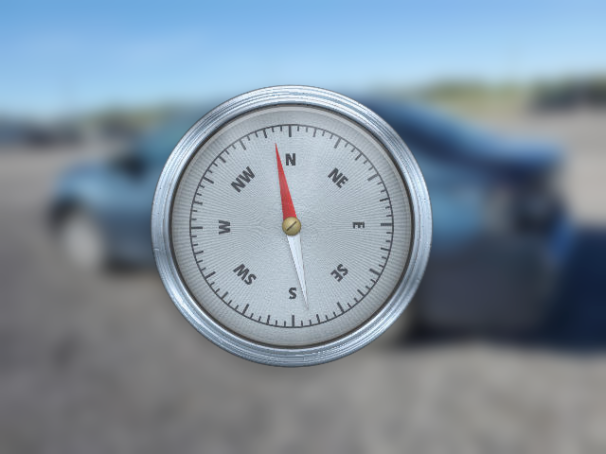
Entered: 350 °
